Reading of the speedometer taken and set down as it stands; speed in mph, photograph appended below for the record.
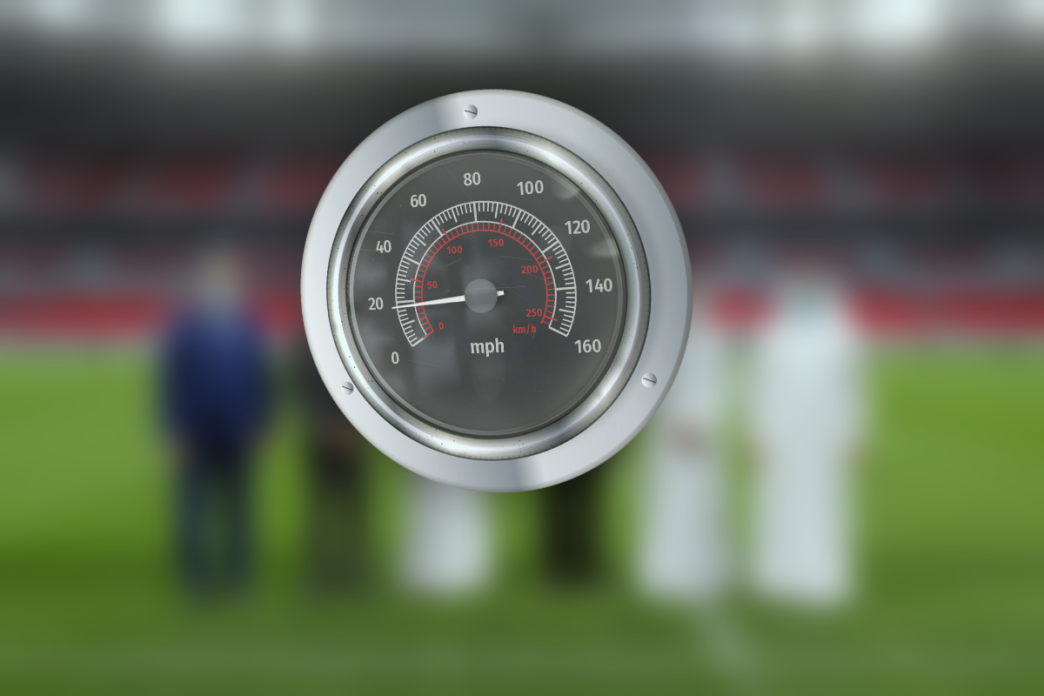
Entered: 18 mph
